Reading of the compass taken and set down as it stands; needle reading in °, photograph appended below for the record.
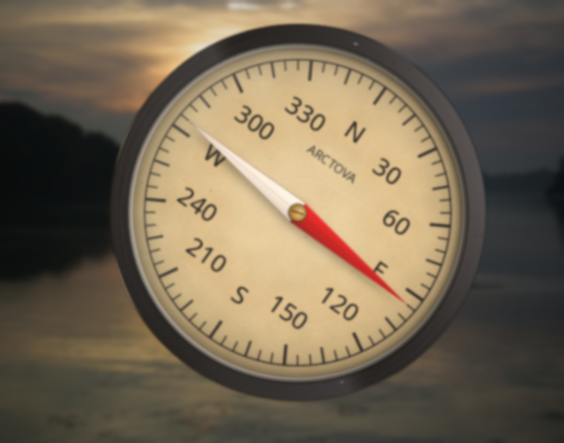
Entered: 95 °
